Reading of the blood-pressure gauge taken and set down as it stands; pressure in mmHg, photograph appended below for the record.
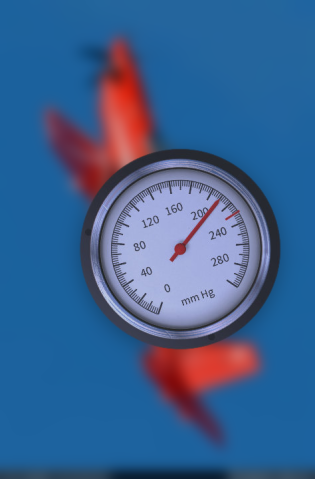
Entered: 210 mmHg
